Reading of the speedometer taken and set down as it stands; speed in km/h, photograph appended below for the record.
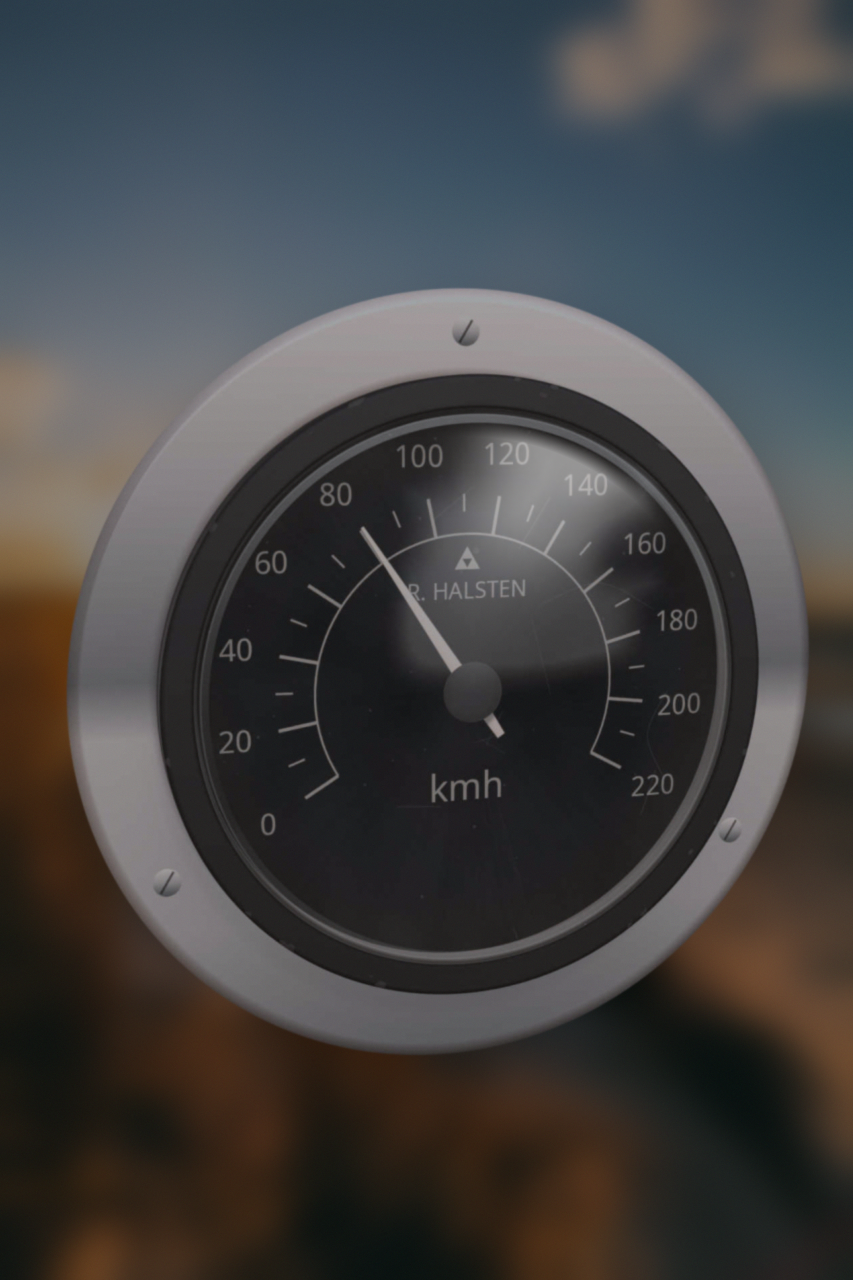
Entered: 80 km/h
